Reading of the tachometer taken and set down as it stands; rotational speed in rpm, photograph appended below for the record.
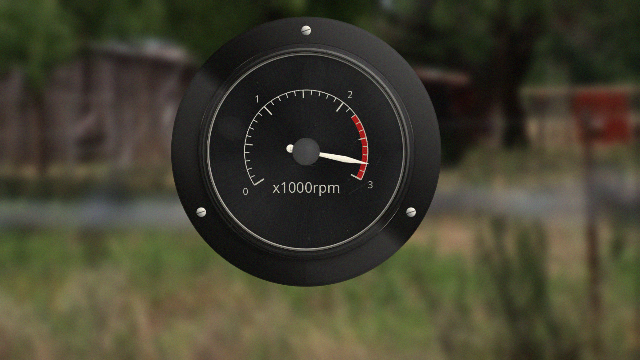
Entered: 2800 rpm
